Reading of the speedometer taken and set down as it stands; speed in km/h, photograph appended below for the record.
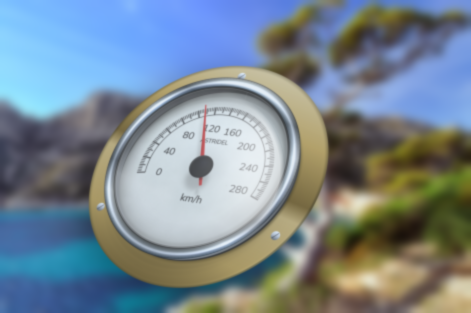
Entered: 110 km/h
